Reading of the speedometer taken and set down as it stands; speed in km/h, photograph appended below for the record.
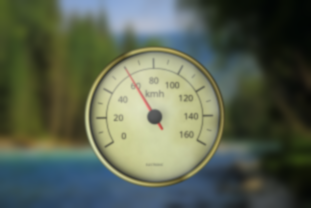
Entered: 60 km/h
